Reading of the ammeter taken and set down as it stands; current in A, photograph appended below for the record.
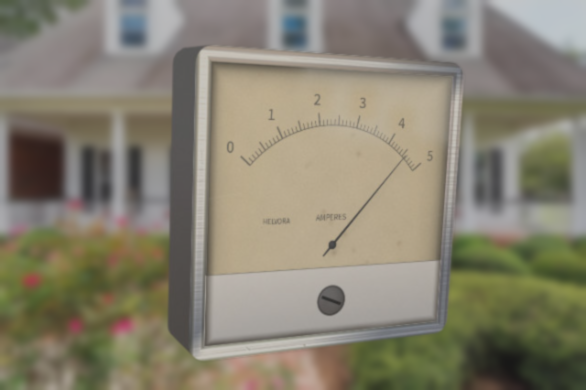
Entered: 4.5 A
